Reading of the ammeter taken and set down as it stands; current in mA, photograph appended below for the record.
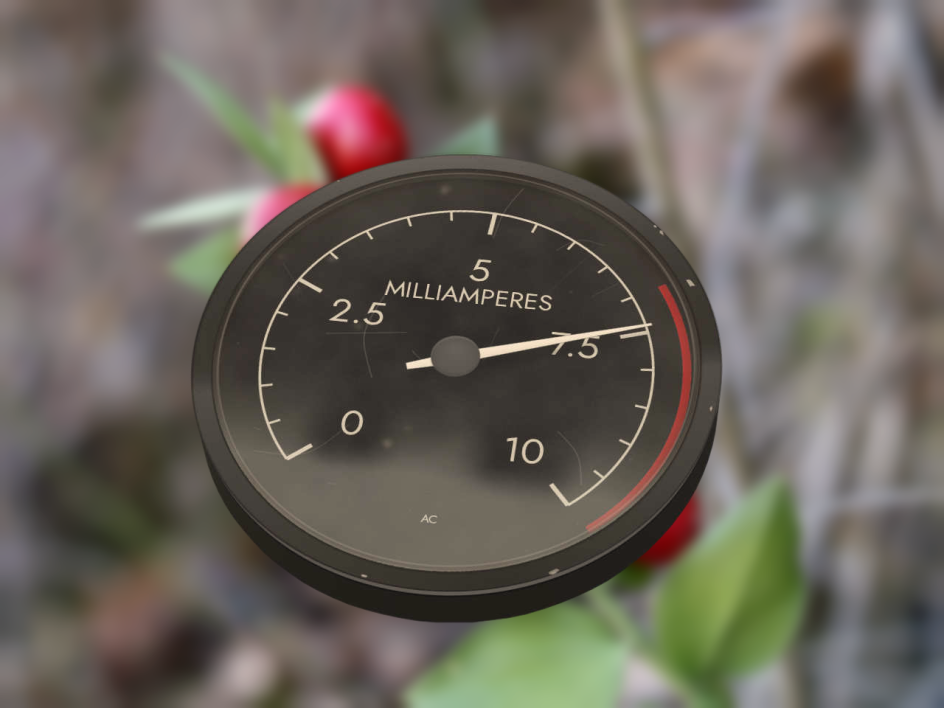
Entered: 7.5 mA
